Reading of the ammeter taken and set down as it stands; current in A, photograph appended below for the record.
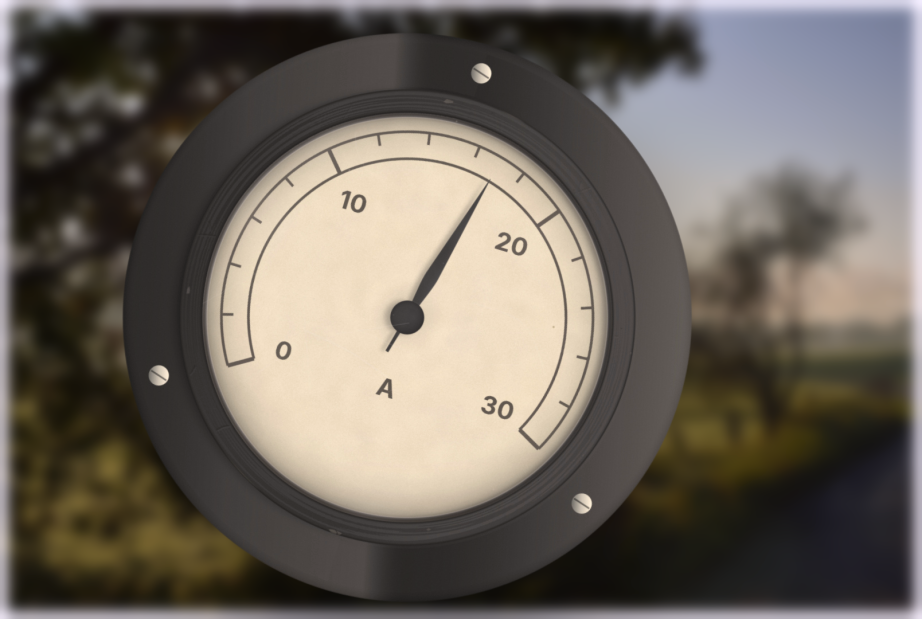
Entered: 17 A
